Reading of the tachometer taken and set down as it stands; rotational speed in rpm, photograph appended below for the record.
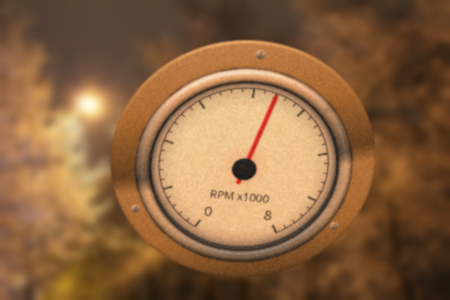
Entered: 4400 rpm
